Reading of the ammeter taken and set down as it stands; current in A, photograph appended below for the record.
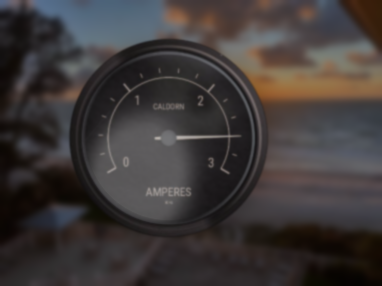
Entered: 2.6 A
